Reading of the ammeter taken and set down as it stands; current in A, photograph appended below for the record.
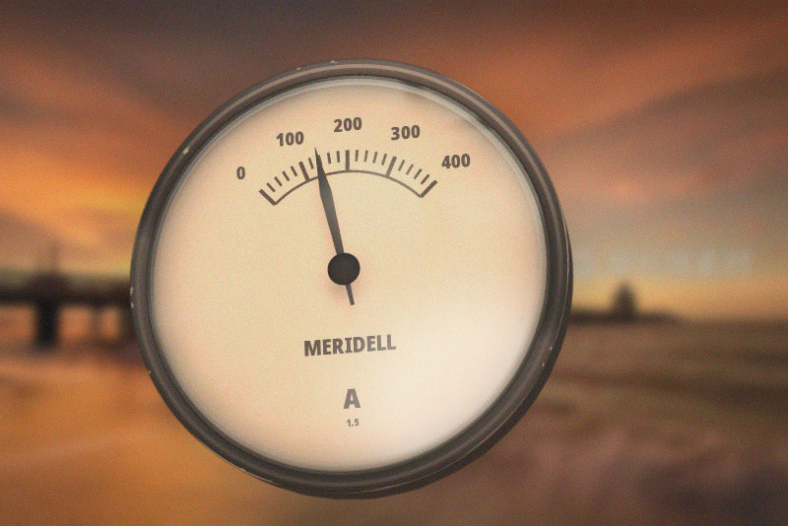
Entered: 140 A
